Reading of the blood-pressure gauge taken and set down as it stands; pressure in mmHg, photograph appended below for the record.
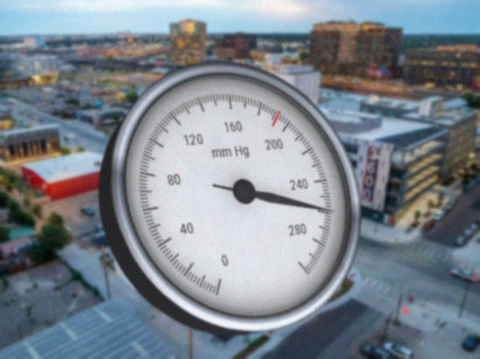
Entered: 260 mmHg
